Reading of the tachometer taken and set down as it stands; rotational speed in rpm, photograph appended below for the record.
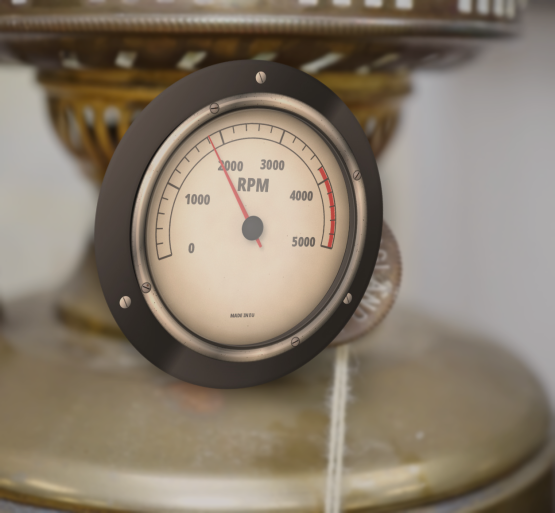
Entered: 1800 rpm
